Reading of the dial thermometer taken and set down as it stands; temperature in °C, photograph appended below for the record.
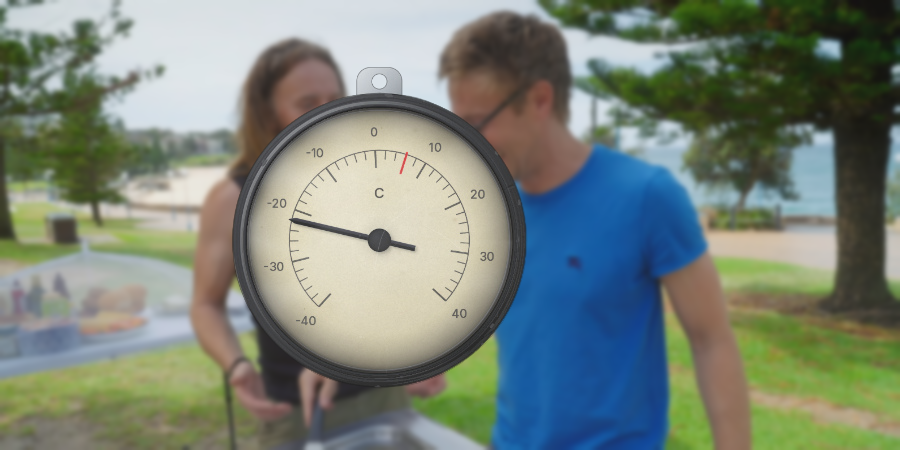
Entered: -22 °C
